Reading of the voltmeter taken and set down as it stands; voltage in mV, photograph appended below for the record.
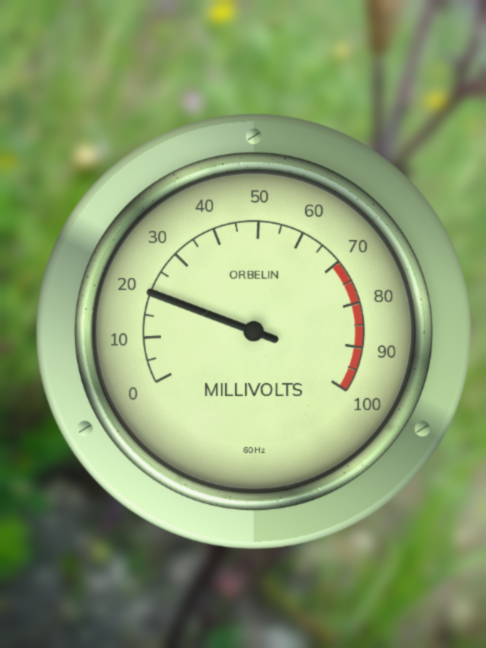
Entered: 20 mV
